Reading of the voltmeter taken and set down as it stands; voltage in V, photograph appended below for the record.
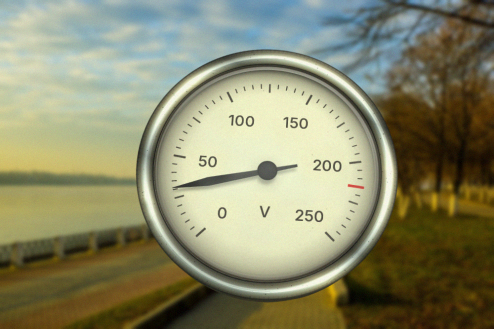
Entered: 30 V
